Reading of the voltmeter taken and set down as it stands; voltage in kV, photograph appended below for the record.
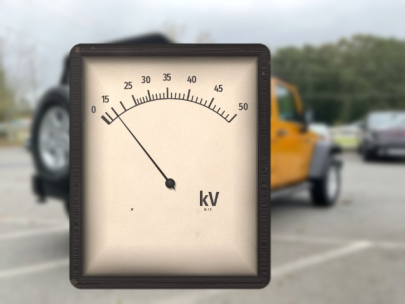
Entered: 15 kV
